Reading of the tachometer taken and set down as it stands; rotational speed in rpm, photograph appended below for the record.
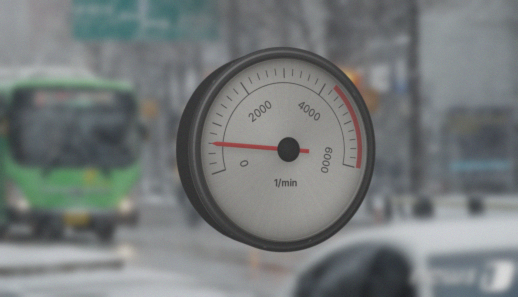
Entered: 600 rpm
